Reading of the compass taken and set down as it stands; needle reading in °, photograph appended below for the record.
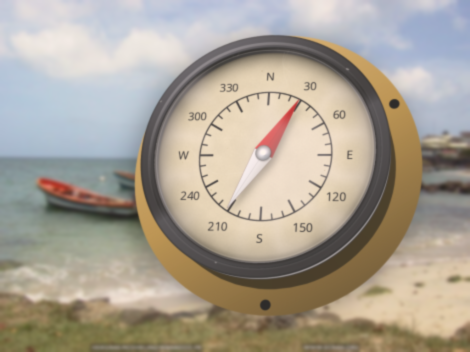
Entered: 30 °
